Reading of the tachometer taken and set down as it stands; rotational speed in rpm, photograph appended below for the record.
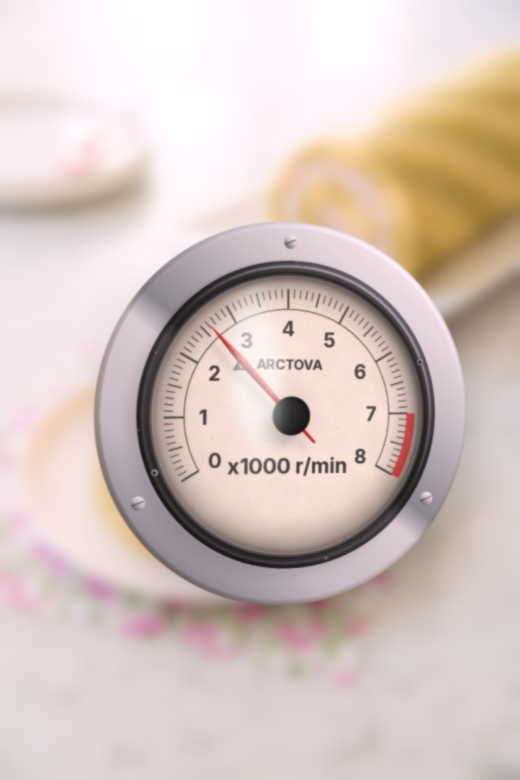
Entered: 2600 rpm
